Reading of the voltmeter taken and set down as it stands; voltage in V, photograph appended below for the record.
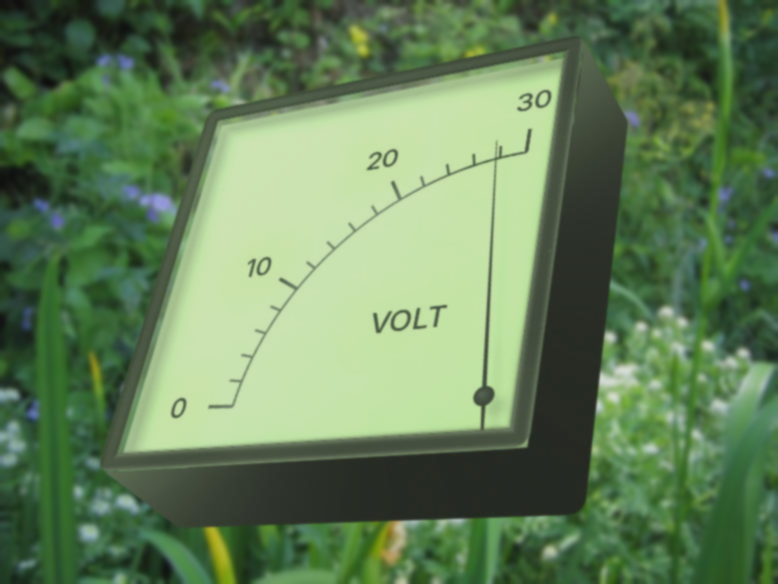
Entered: 28 V
